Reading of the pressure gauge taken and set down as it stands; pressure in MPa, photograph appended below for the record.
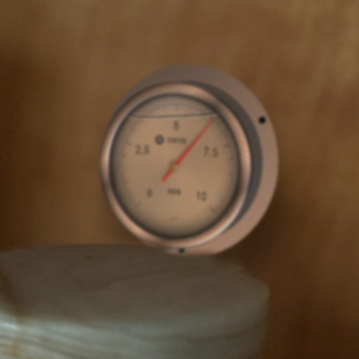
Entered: 6.5 MPa
